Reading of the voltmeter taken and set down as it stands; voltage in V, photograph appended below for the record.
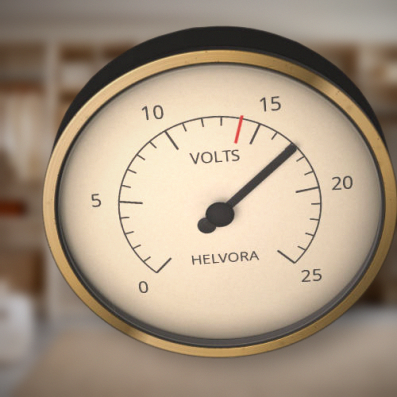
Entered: 17 V
